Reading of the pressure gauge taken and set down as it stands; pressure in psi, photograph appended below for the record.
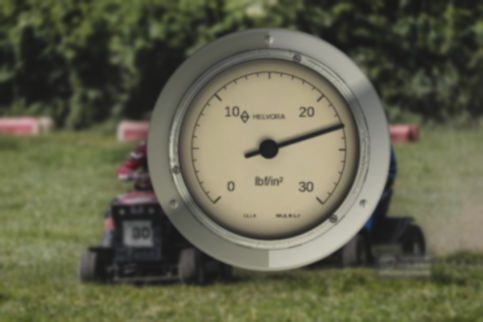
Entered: 23 psi
